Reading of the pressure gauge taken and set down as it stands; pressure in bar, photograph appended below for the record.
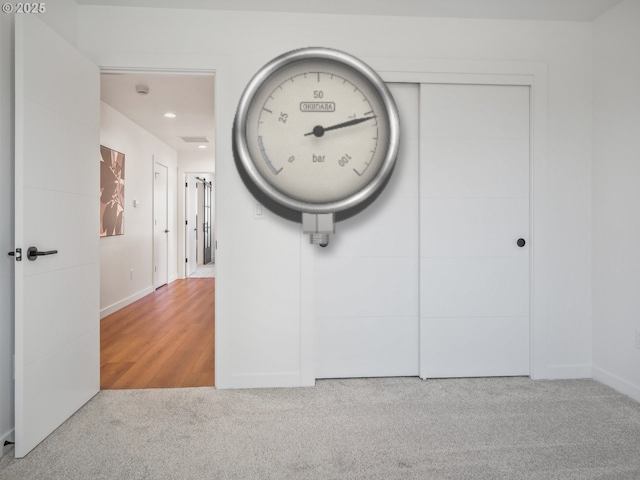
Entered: 77.5 bar
